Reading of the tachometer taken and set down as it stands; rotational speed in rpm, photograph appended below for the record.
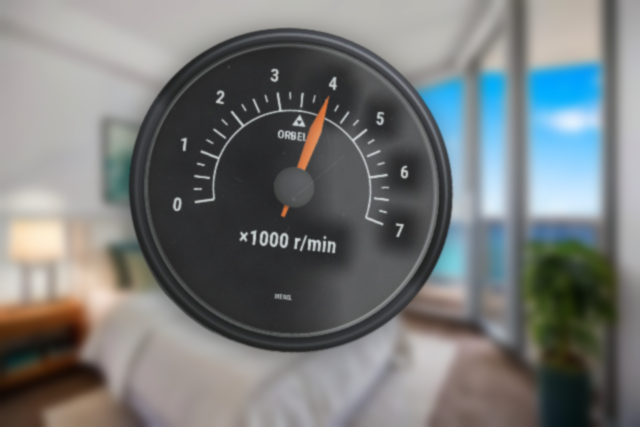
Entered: 4000 rpm
